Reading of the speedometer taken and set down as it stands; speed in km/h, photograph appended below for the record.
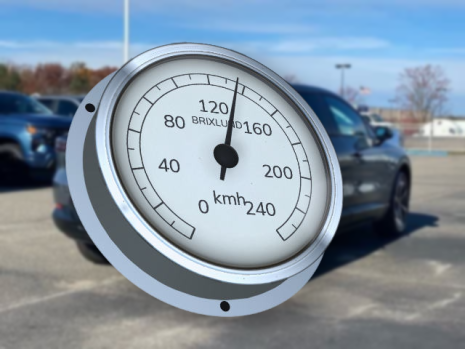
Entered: 135 km/h
